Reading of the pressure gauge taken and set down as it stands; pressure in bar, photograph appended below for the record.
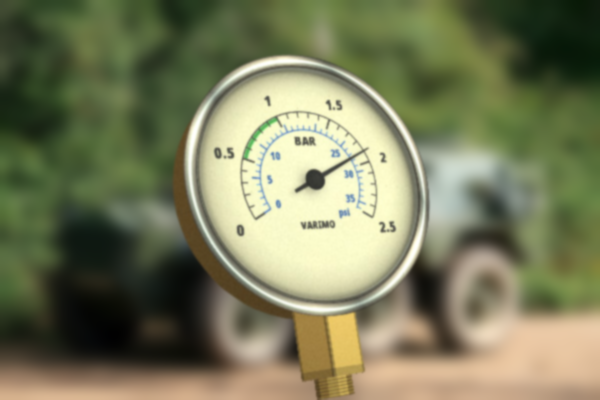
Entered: 1.9 bar
